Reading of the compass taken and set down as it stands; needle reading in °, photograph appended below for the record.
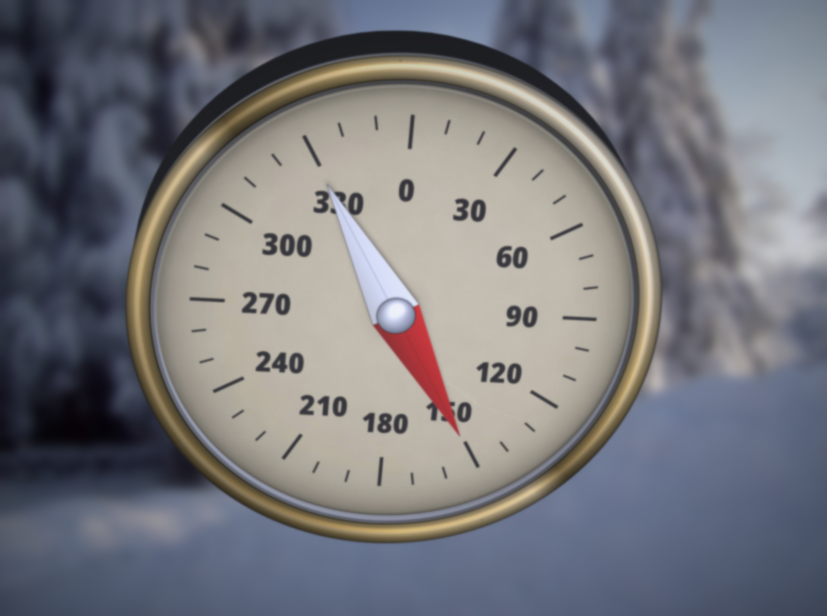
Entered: 150 °
